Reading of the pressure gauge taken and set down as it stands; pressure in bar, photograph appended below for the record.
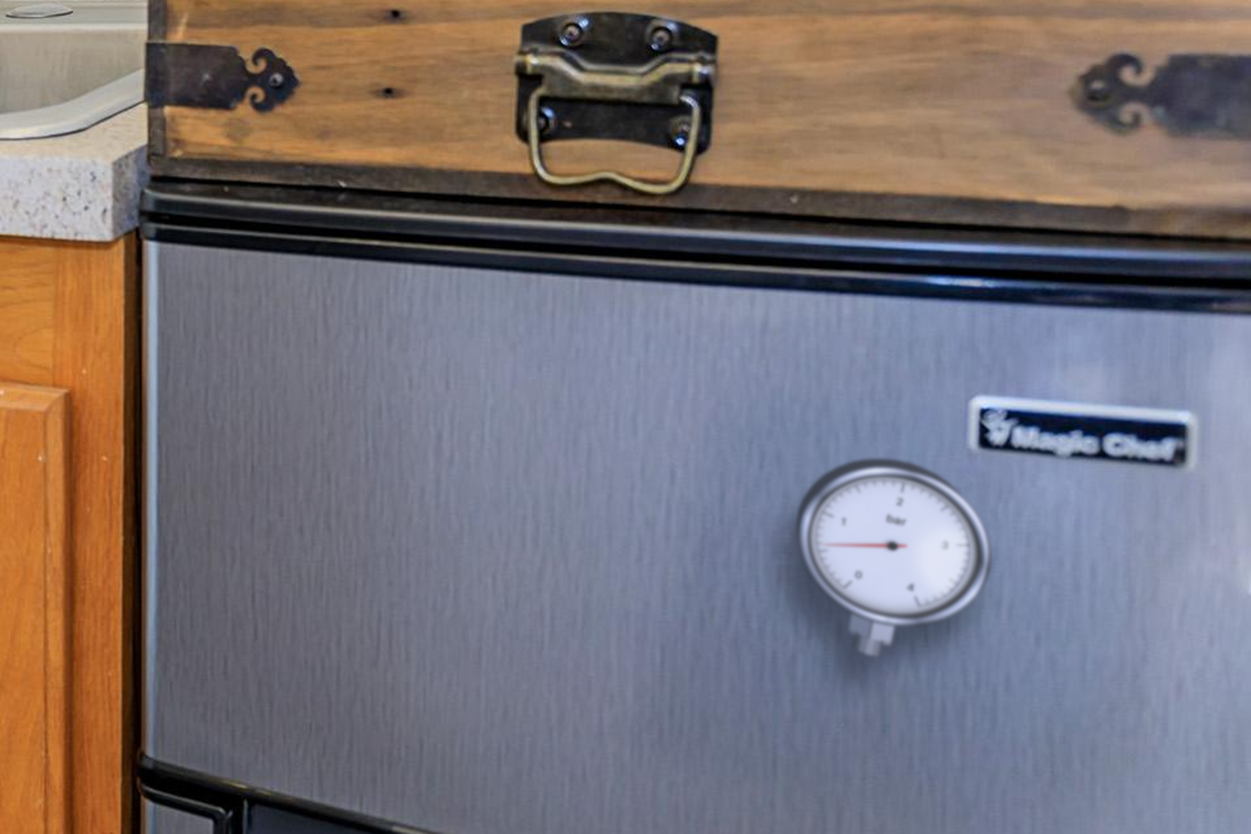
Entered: 0.6 bar
